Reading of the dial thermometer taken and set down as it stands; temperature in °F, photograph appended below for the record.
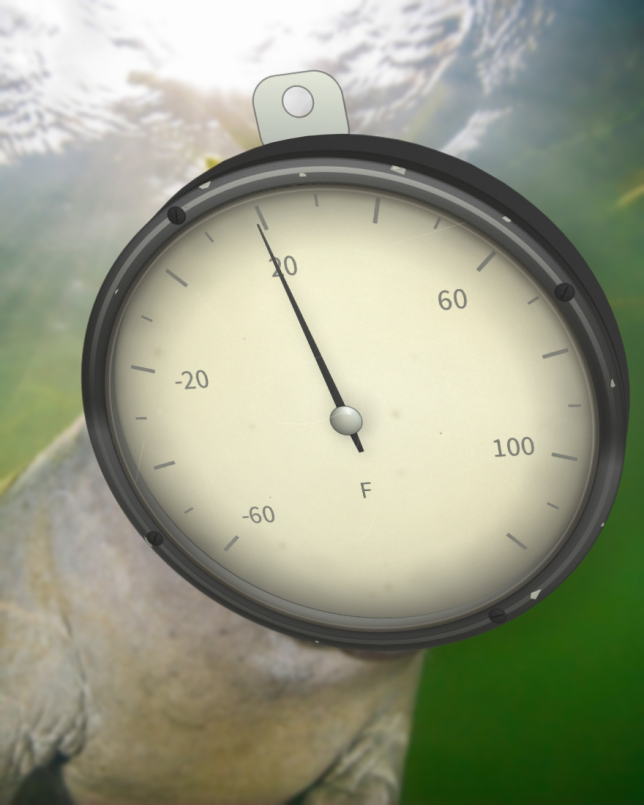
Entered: 20 °F
